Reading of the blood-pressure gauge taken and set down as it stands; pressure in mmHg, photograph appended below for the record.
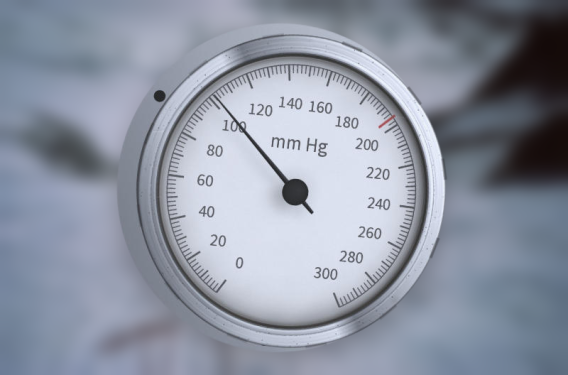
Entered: 102 mmHg
